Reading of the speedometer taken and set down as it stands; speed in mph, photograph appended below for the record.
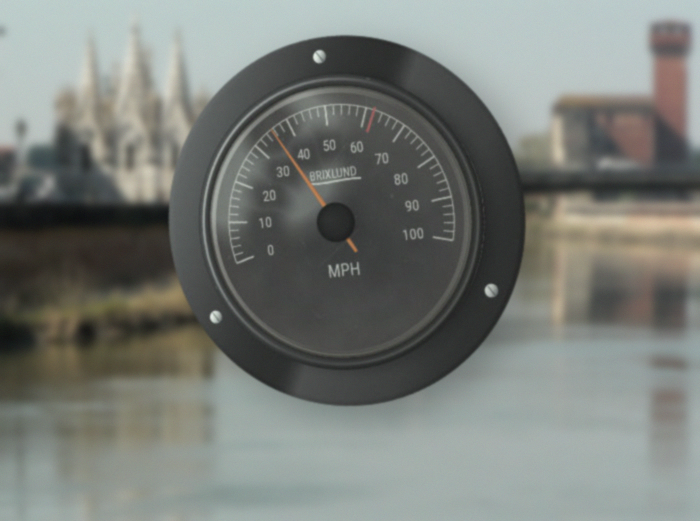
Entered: 36 mph
